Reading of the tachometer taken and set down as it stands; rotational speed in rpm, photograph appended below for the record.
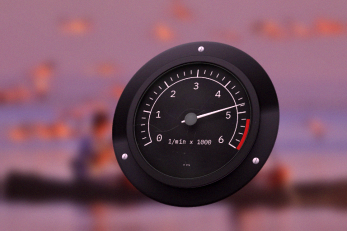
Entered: 4800 rpm
